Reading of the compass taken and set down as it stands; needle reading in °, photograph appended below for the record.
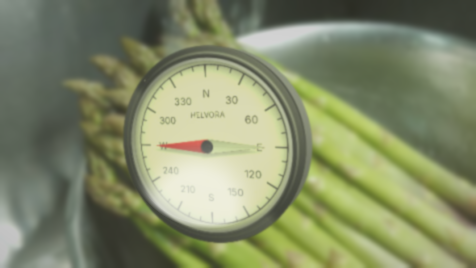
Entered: 270 °
